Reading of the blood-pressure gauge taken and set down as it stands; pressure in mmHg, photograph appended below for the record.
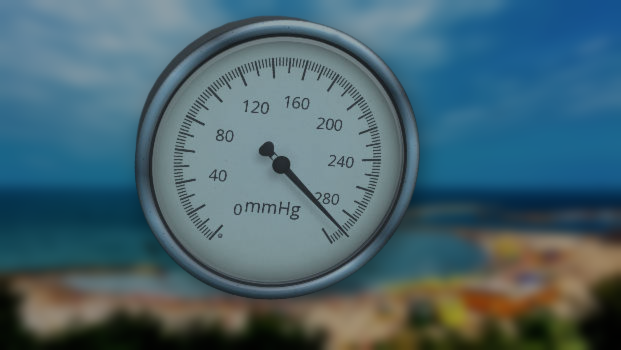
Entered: 290 mmHg
